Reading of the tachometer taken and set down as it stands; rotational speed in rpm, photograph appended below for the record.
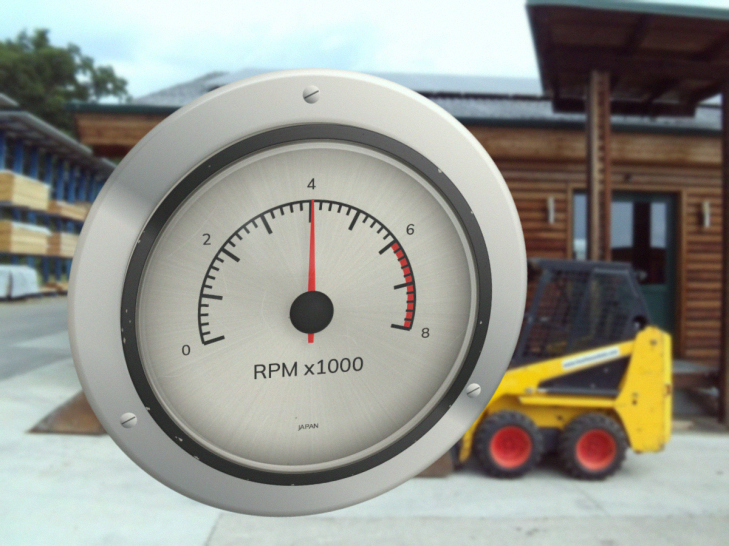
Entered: 4000 rpm
